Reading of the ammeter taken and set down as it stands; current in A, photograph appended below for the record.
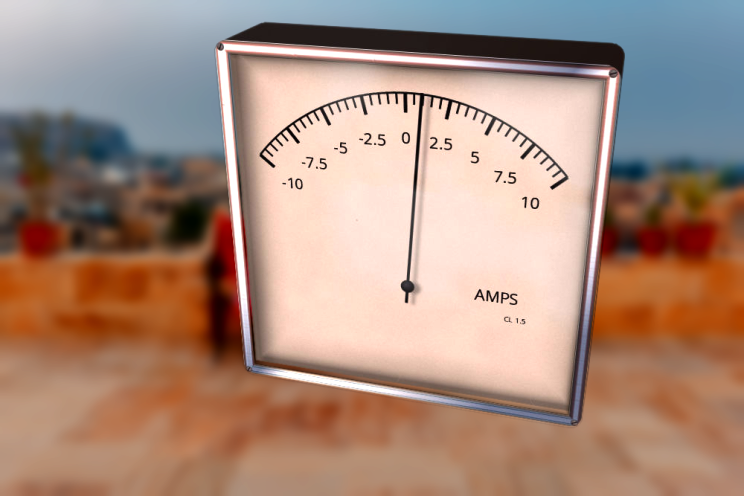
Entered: 1 A
